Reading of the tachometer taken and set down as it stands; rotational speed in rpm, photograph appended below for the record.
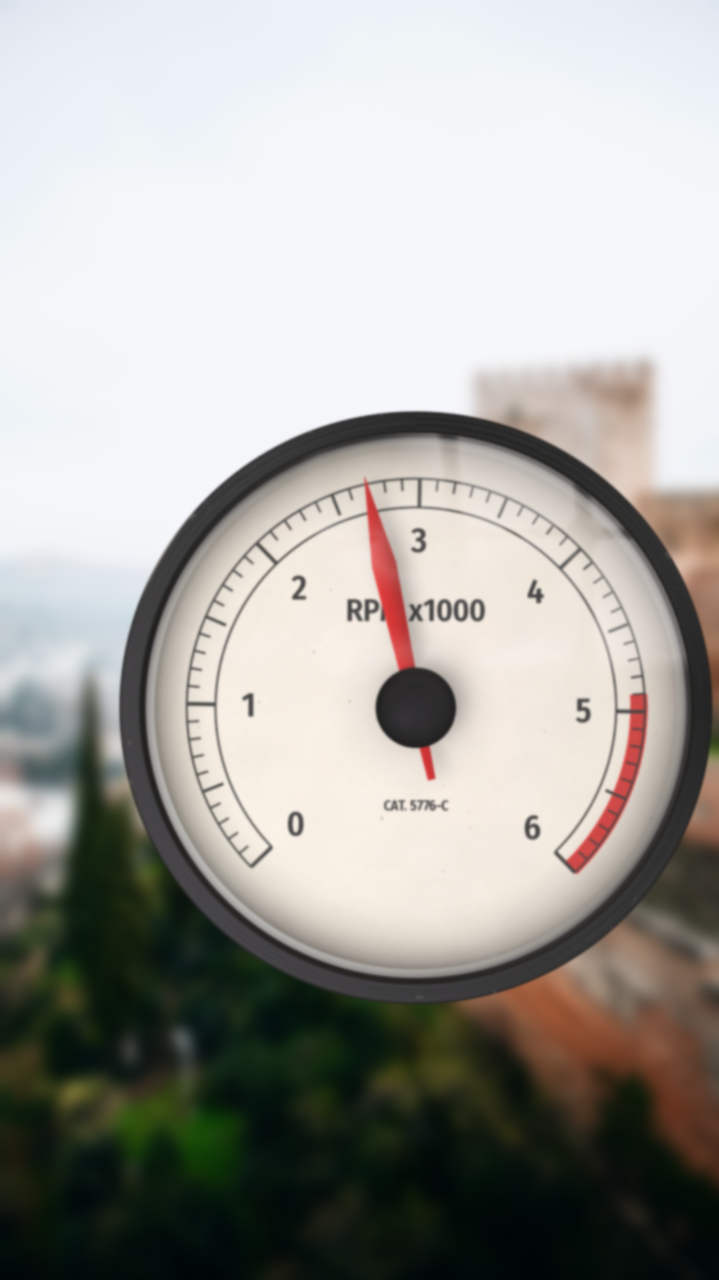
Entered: 2700 rpm
